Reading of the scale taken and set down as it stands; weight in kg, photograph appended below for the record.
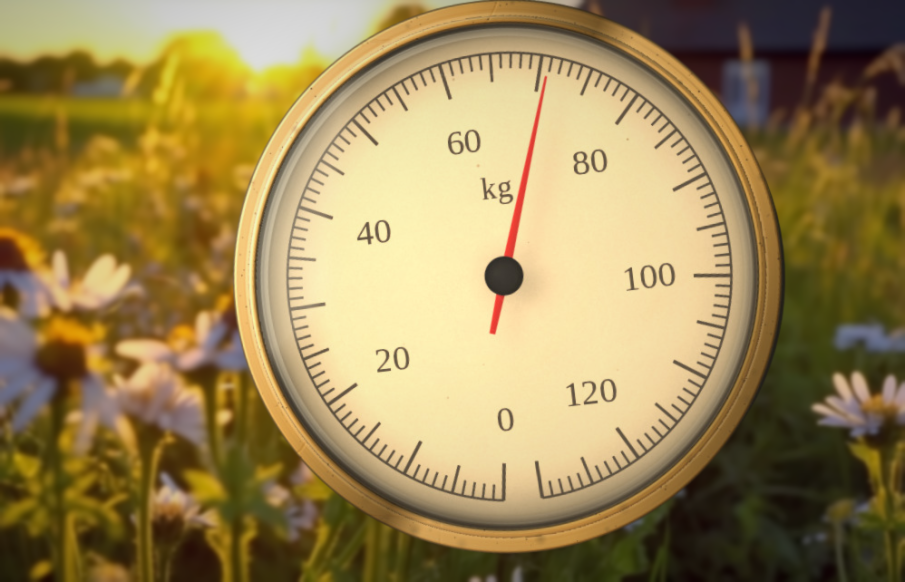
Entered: 71 kg
